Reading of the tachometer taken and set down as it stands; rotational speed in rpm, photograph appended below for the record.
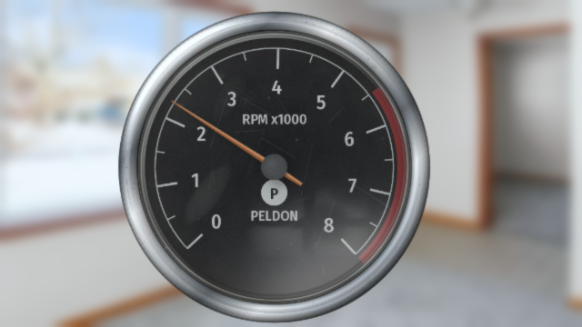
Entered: 2250 rpm
